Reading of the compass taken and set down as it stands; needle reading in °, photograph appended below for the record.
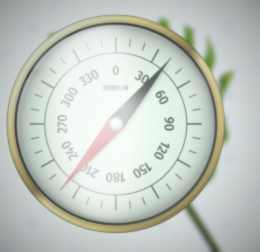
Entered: 220 °
